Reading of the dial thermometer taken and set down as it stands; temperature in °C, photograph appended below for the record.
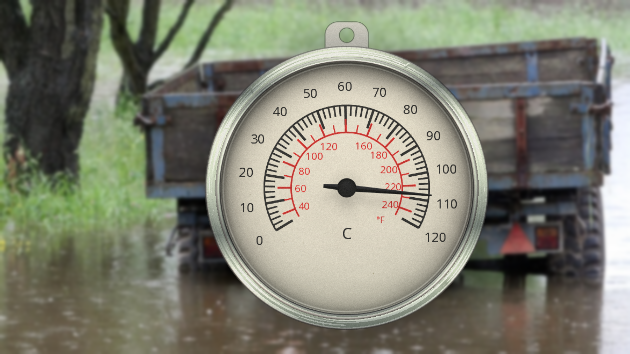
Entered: 108 °C
